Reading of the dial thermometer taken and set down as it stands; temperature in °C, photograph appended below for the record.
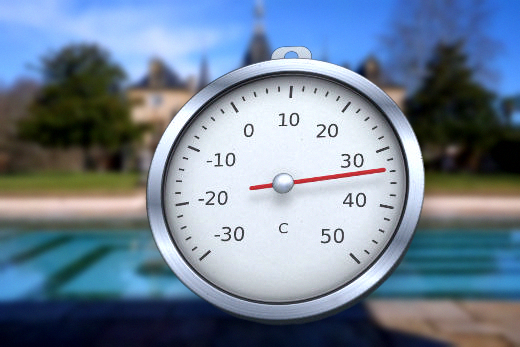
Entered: 34 °C
